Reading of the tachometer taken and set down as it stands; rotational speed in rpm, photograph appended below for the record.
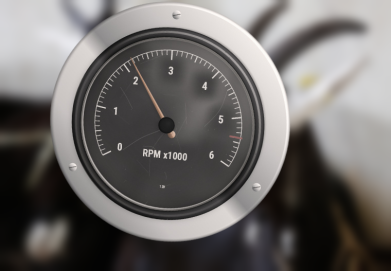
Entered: 2200 rpm
